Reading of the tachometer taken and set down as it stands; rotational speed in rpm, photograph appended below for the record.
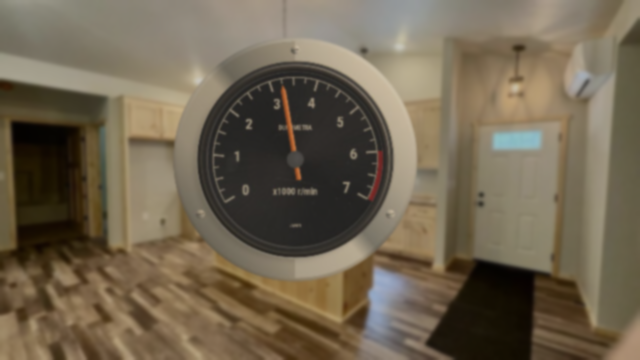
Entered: 3250 rpm
